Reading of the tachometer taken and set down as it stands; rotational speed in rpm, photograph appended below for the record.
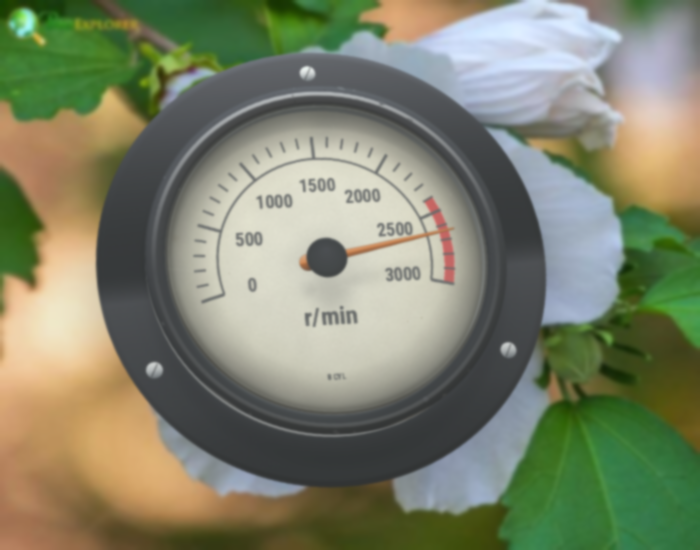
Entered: 2650 rpm
